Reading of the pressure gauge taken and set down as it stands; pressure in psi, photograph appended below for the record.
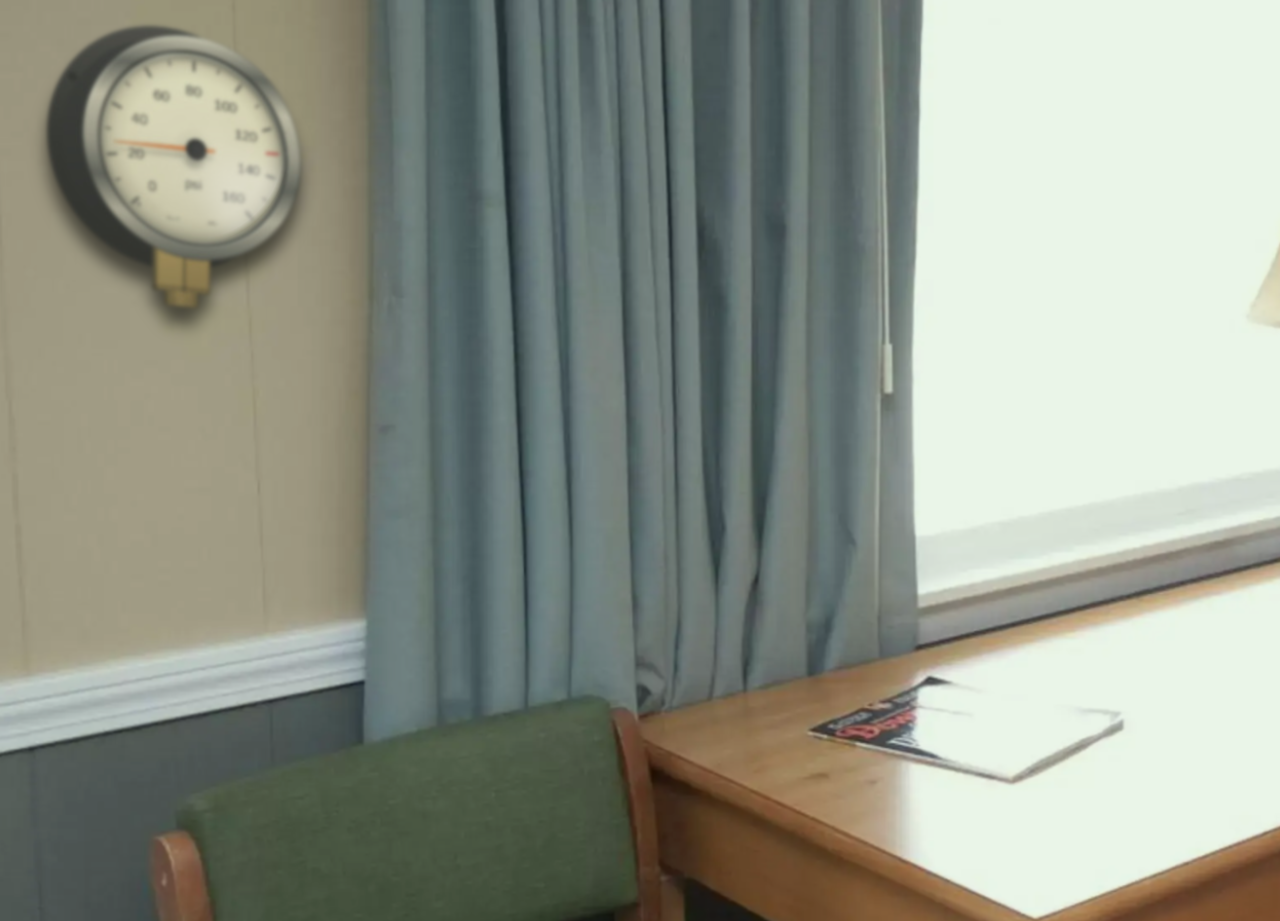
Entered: 25 psi
